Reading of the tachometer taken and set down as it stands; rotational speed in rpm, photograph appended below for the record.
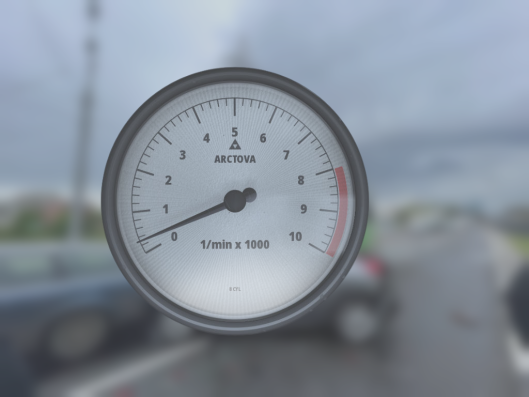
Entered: 300 rpm
